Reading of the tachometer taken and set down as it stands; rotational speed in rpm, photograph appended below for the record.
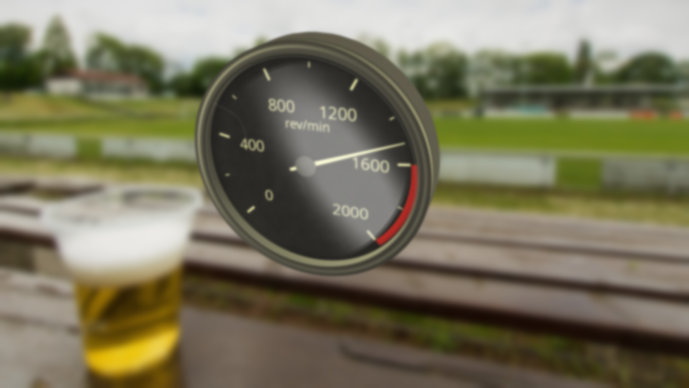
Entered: 1500 rpm
